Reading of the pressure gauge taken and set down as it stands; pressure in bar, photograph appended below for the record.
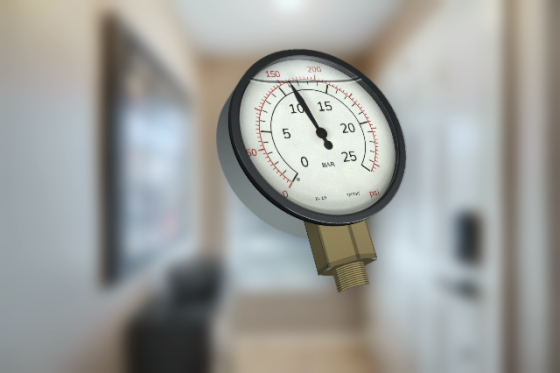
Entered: 11 bar
